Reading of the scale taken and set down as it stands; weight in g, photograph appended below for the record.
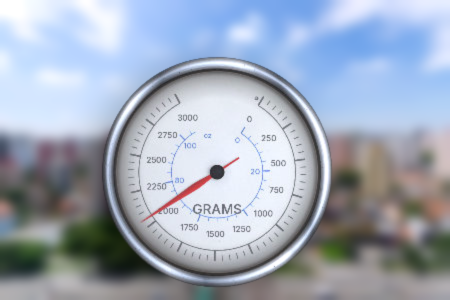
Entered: 2050 g
